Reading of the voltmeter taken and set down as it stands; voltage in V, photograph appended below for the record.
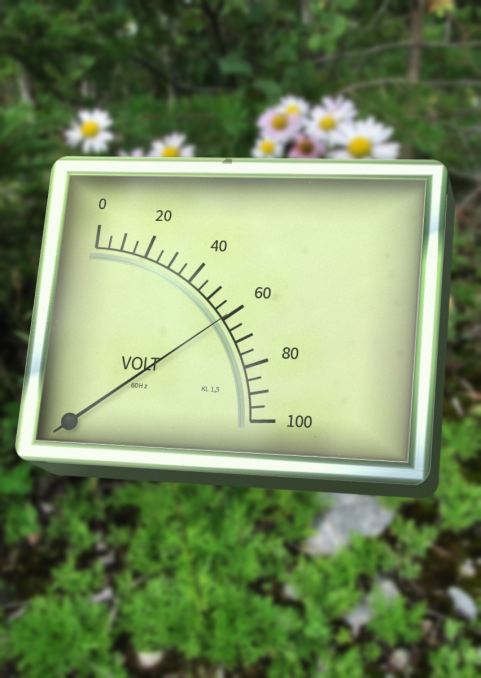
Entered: 60 V
